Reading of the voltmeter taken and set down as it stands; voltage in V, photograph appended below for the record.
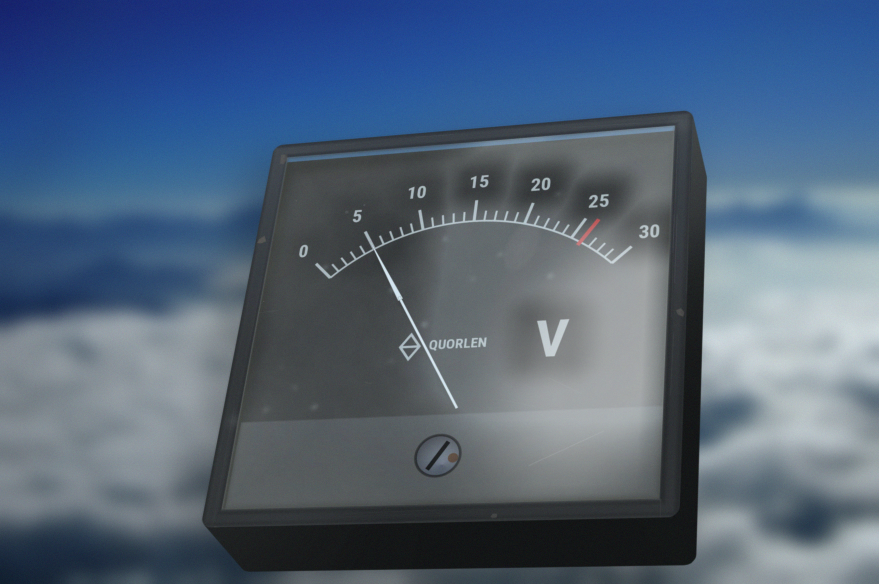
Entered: 5 V
